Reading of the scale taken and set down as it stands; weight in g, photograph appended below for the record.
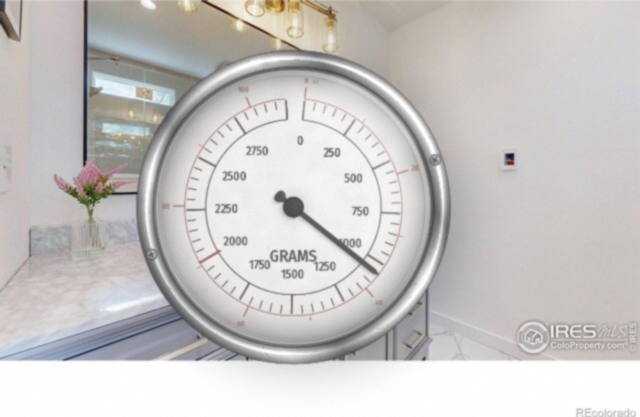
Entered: 1050 g
